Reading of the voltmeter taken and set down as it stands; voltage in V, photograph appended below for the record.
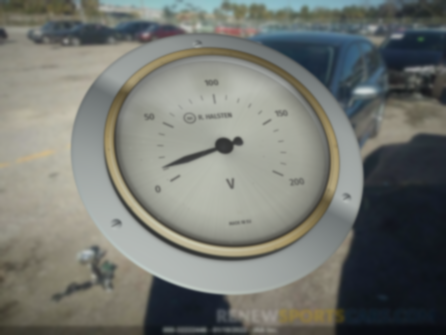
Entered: 10 V
